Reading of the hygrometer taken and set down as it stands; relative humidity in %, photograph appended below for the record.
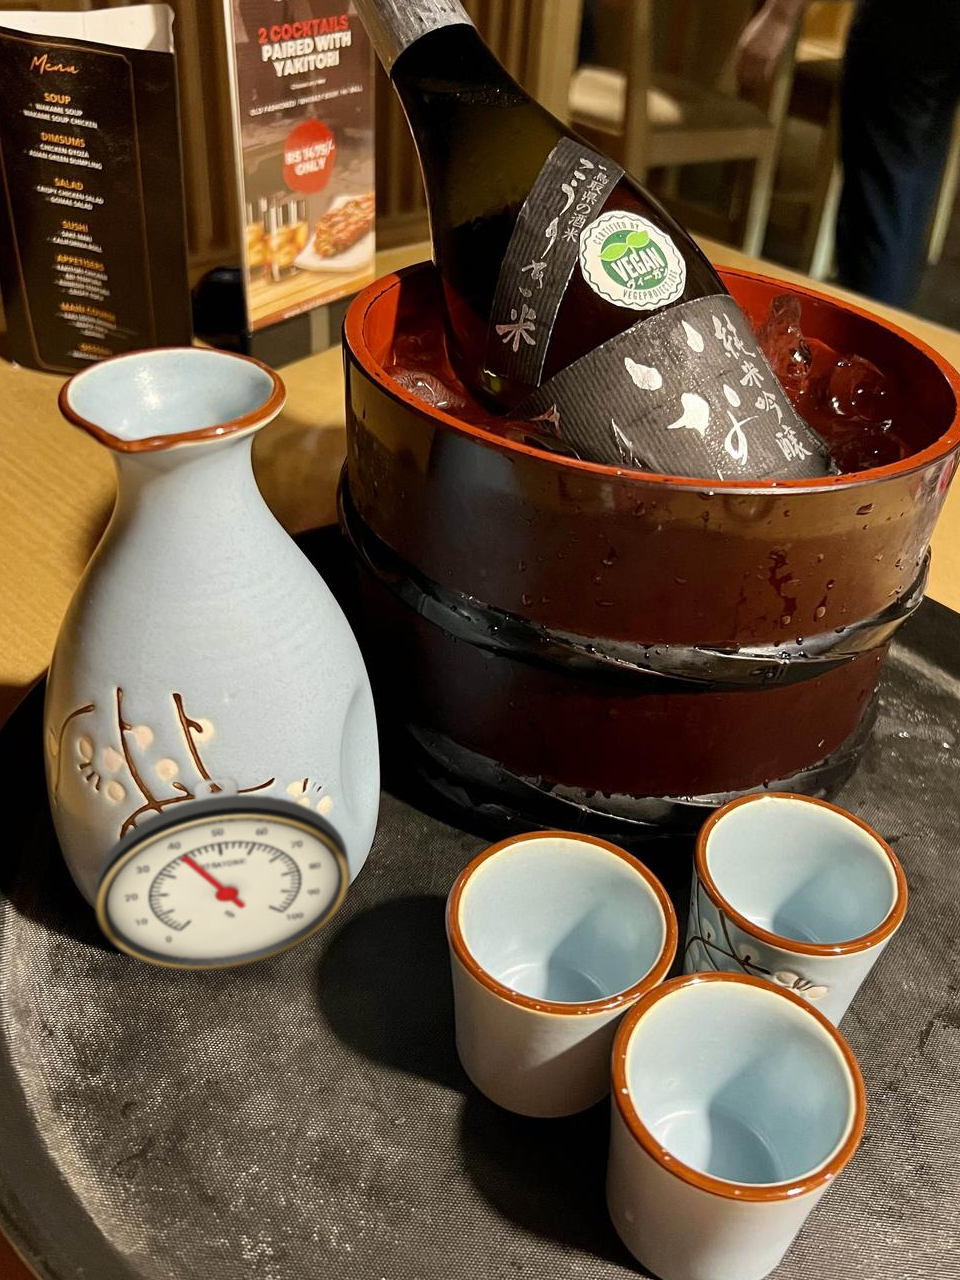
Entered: 40 %
